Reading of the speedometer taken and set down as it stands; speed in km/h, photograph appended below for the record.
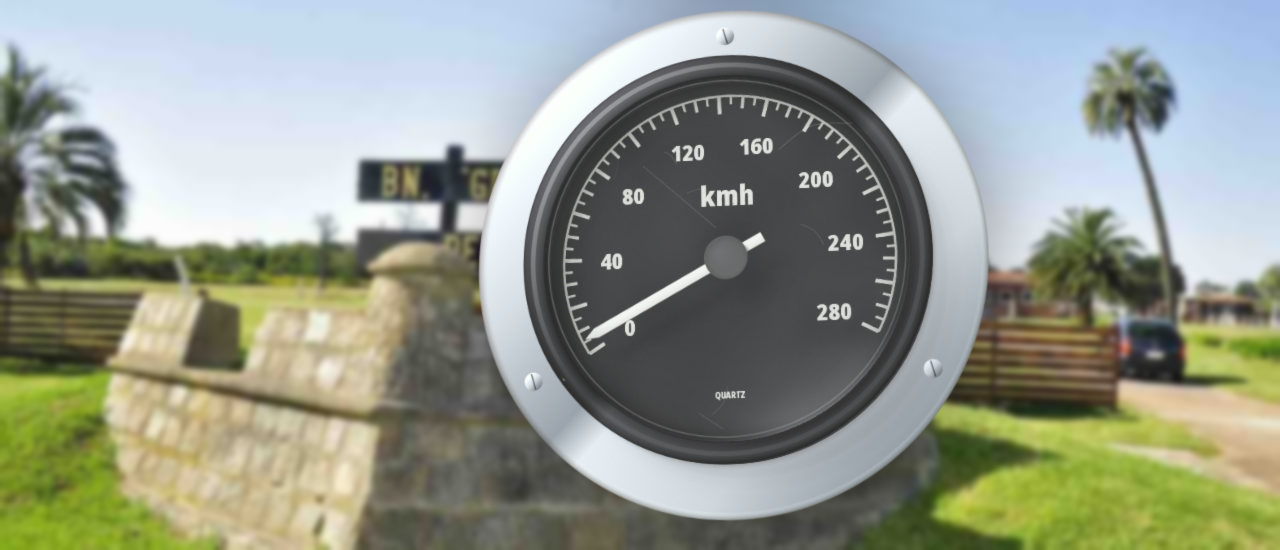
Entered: 5 km/h
